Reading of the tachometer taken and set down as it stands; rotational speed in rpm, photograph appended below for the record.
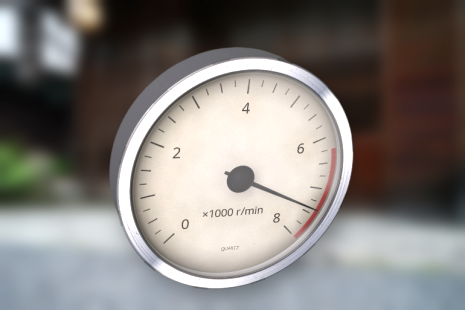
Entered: 7375 rpm
